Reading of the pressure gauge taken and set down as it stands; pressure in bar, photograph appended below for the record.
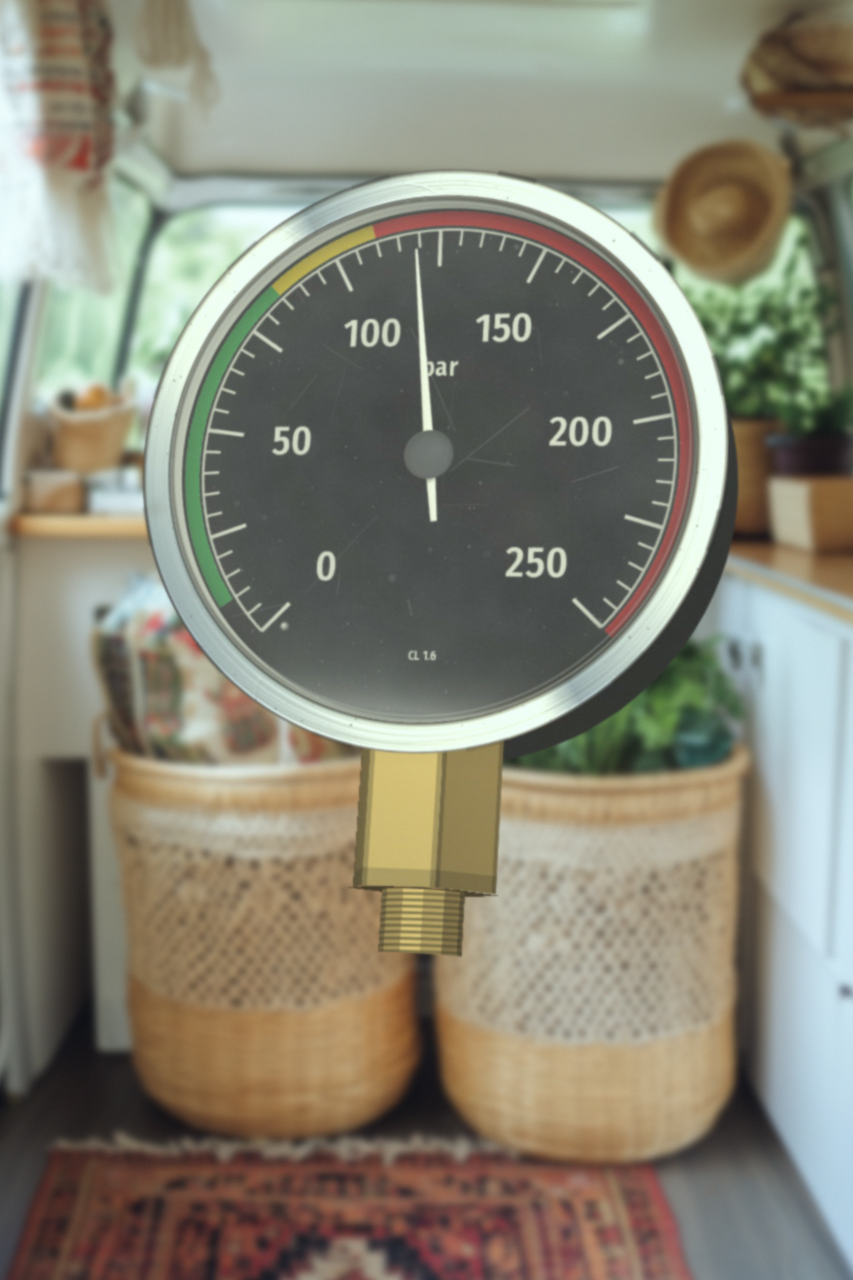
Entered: 120 bar
